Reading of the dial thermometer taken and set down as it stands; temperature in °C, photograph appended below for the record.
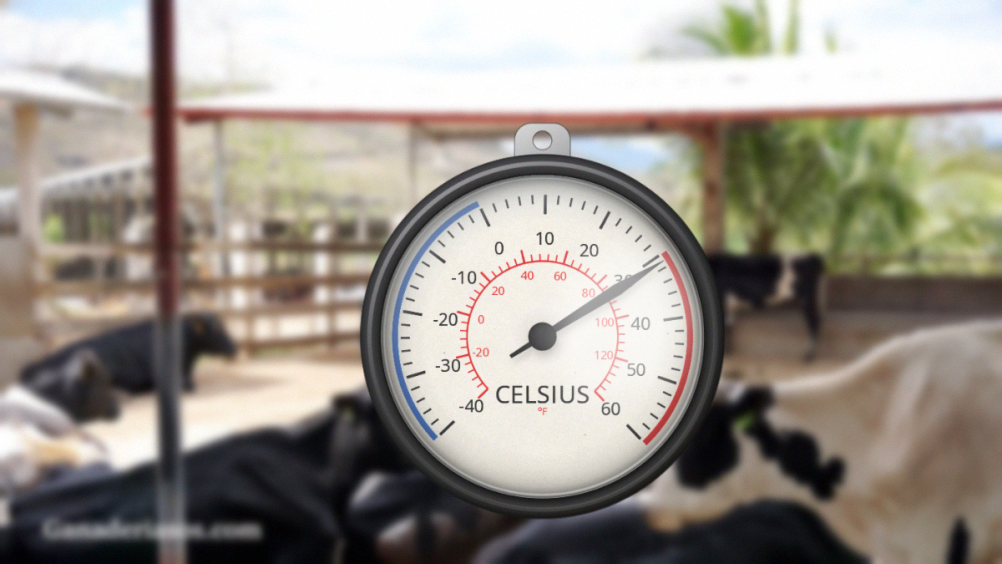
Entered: 31 °C
